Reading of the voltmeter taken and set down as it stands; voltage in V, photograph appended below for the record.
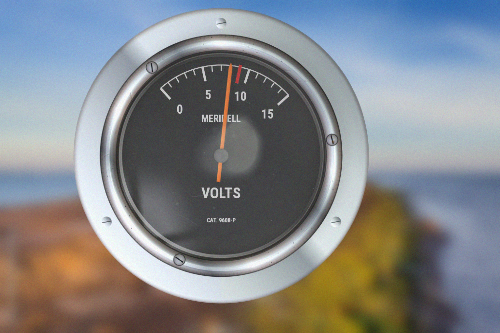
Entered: 8 V
